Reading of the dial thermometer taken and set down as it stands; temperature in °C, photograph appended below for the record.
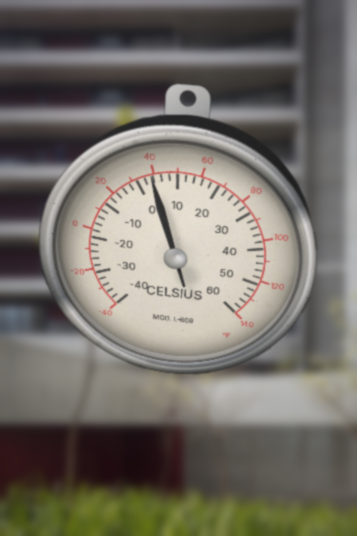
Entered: 4 °C
